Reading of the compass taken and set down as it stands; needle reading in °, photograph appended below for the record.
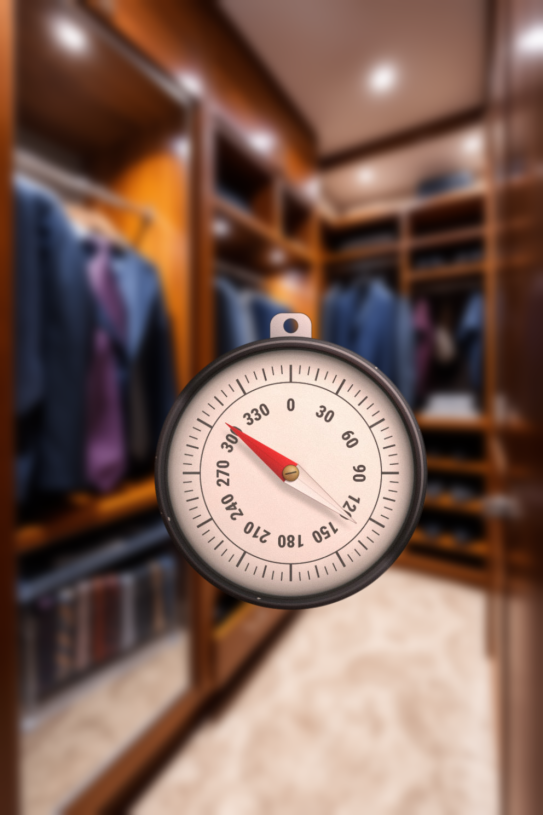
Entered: 307.5 °
